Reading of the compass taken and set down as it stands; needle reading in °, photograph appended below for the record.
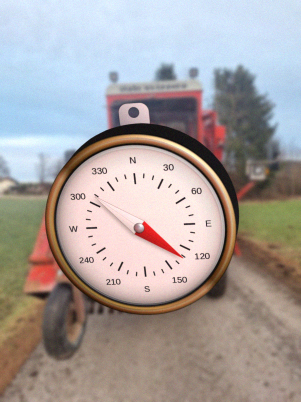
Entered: 130 °
